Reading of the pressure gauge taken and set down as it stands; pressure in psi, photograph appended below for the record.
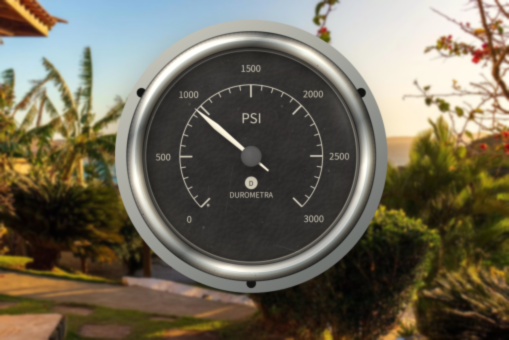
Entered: 950 psi
